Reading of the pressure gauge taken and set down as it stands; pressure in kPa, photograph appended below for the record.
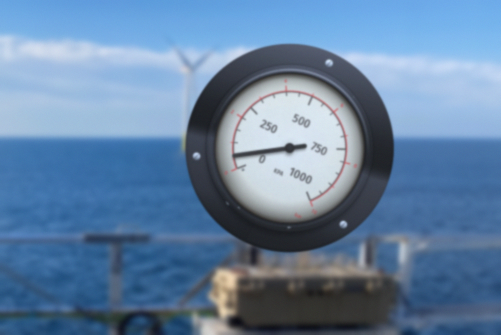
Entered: 50 kPa
